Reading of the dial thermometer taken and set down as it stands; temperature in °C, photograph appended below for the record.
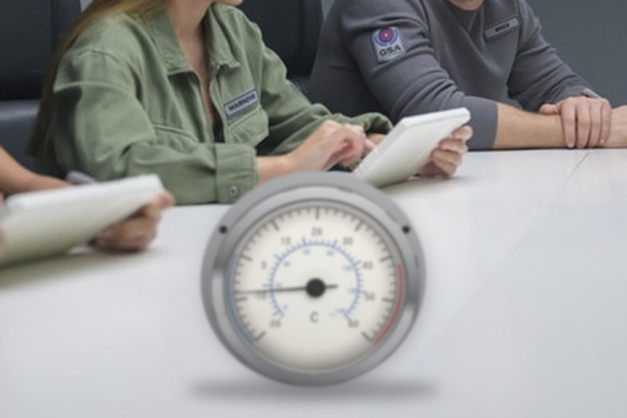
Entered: -8 °C
